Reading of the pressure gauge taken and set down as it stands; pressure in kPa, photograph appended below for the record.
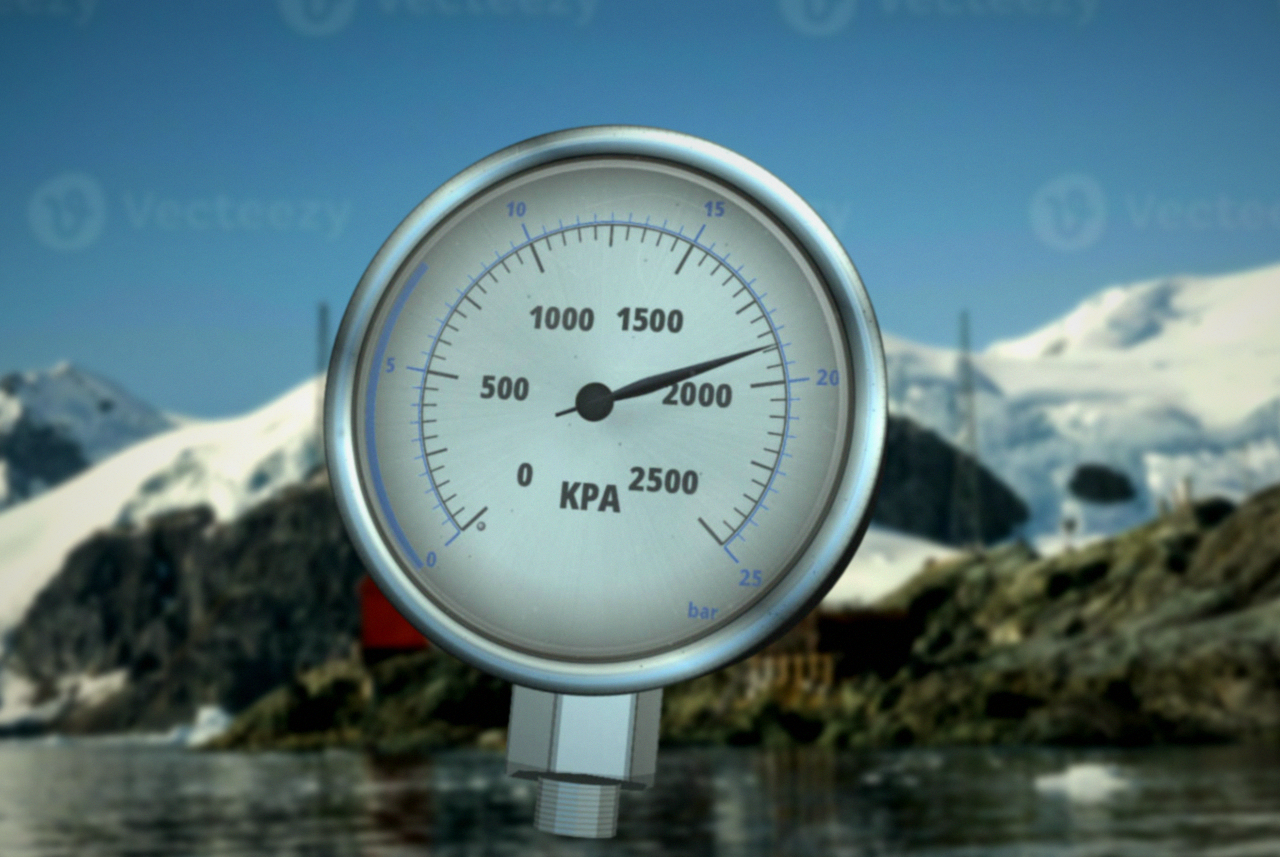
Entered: 1900 kPa
